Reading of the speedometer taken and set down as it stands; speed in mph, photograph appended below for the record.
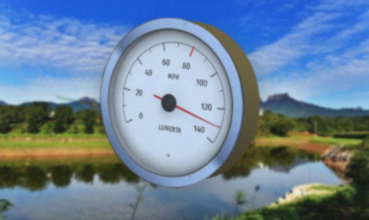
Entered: 130 mph
